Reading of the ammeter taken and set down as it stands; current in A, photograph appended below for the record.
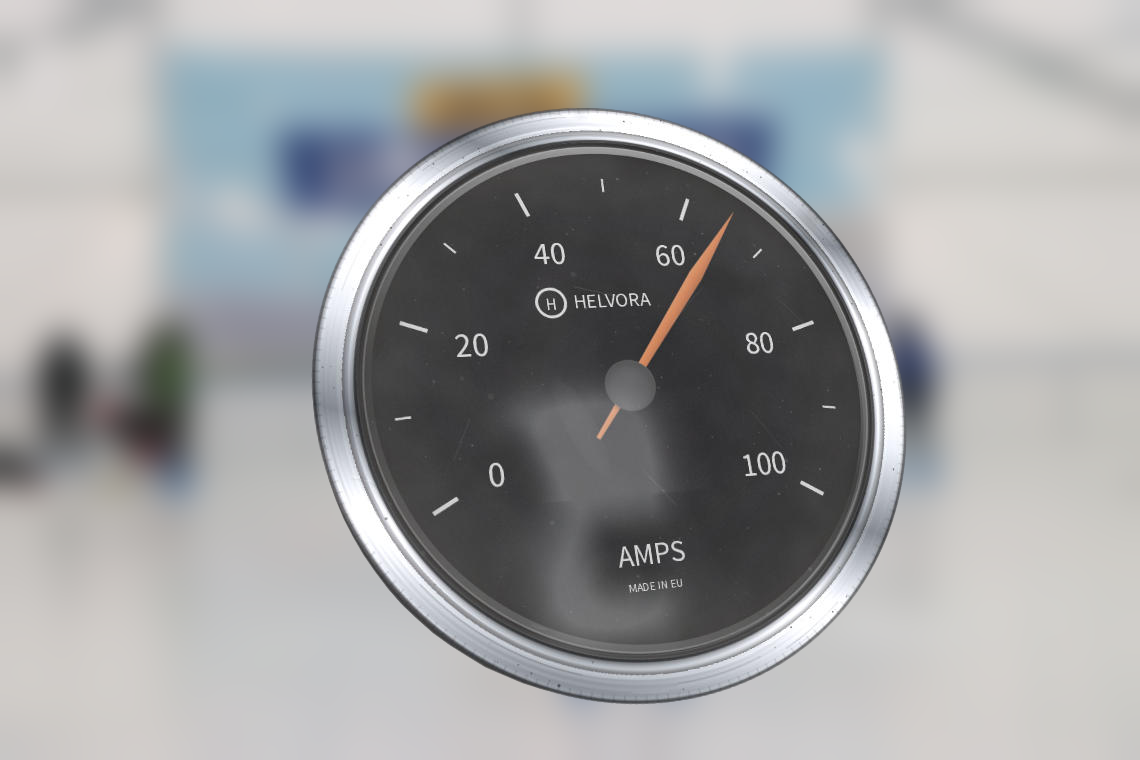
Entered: 65 A
